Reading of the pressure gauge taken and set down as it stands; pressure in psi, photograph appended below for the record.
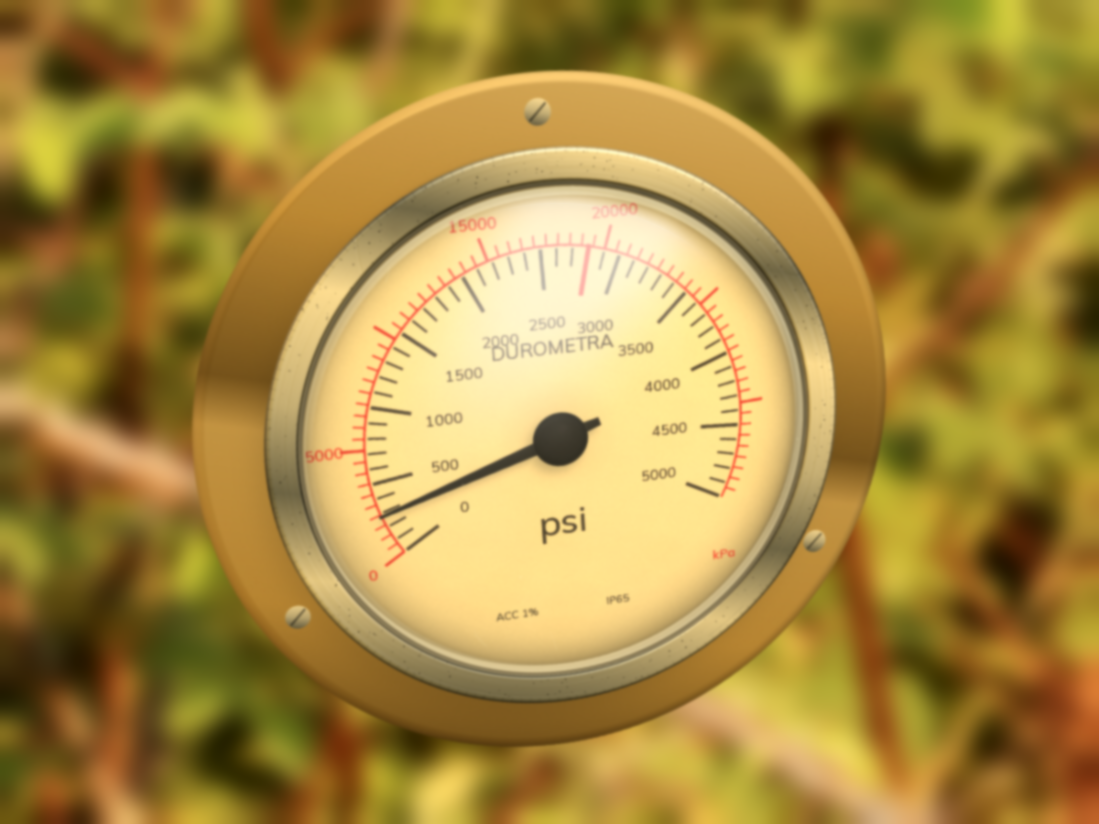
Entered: 300 psi
